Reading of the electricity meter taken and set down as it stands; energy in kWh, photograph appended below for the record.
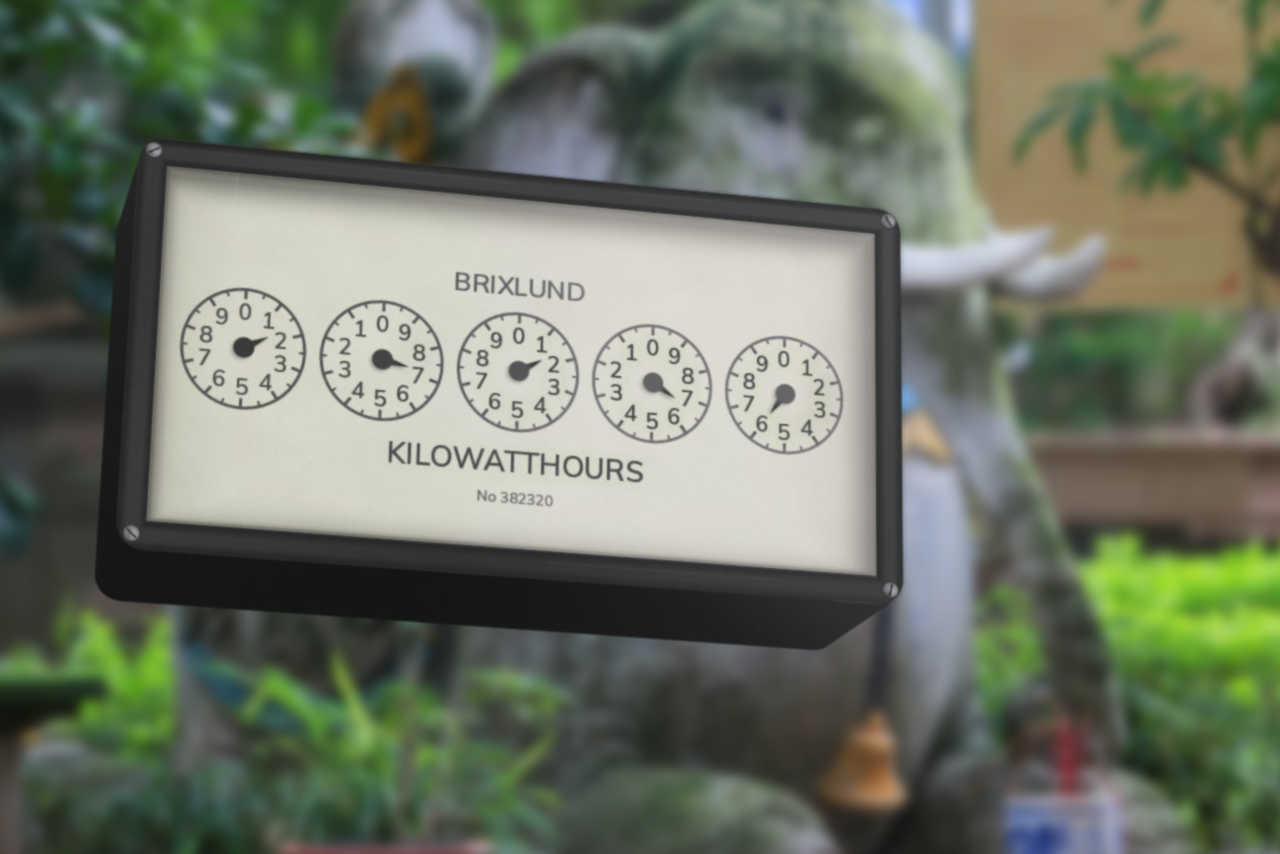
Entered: 17166 kWh
